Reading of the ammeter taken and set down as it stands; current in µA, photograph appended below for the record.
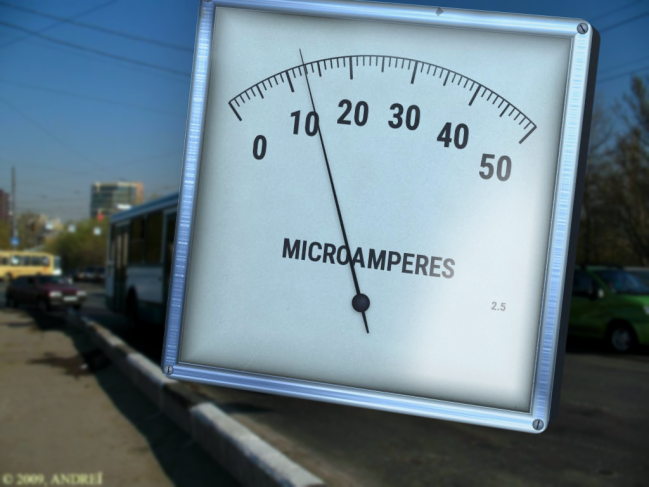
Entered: 13 µA
